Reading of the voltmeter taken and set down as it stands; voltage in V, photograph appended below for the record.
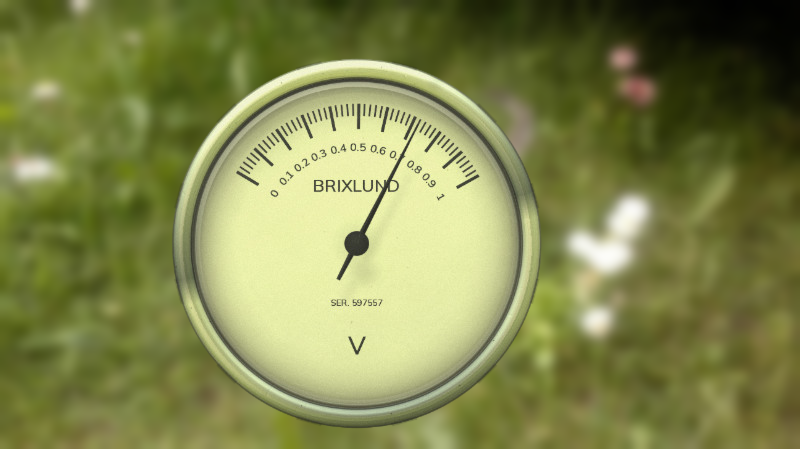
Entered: 0.72 V
